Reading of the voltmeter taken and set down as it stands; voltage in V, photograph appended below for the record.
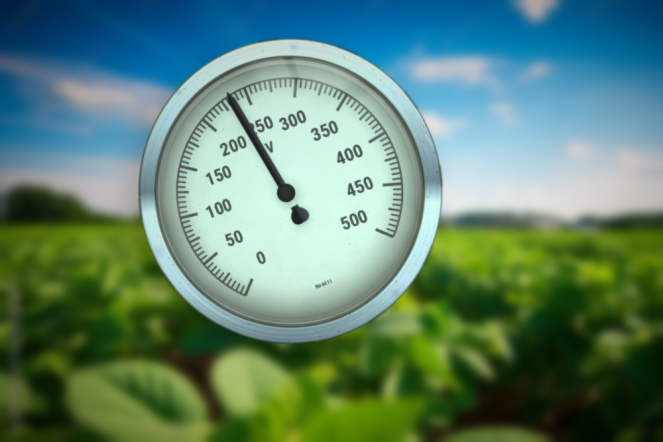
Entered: 235 V
